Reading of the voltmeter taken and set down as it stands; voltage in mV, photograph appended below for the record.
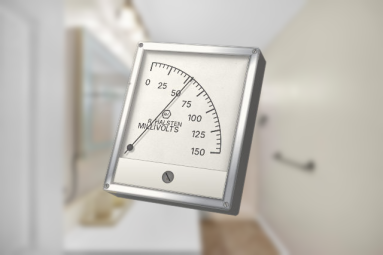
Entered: 55 mV
